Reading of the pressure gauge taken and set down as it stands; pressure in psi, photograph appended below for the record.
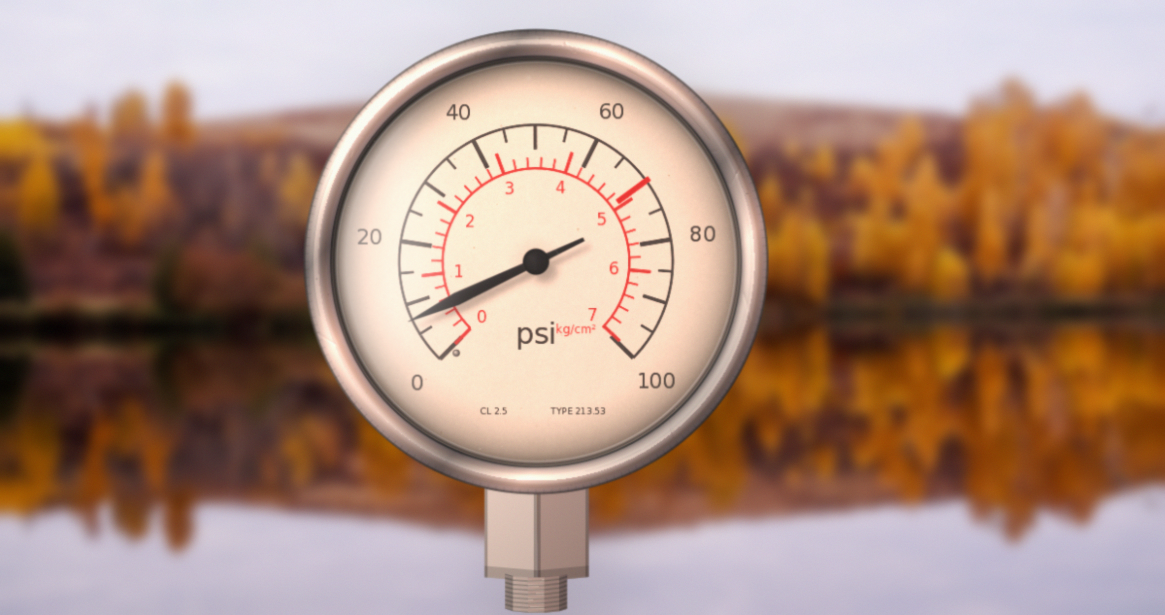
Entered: 7.5 psi
